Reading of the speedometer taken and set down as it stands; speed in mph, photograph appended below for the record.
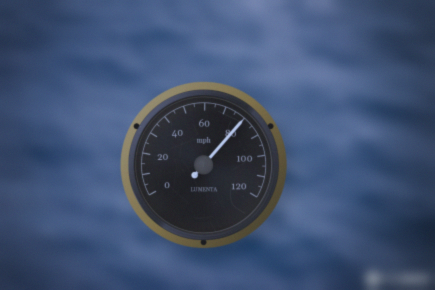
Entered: 80 mph
